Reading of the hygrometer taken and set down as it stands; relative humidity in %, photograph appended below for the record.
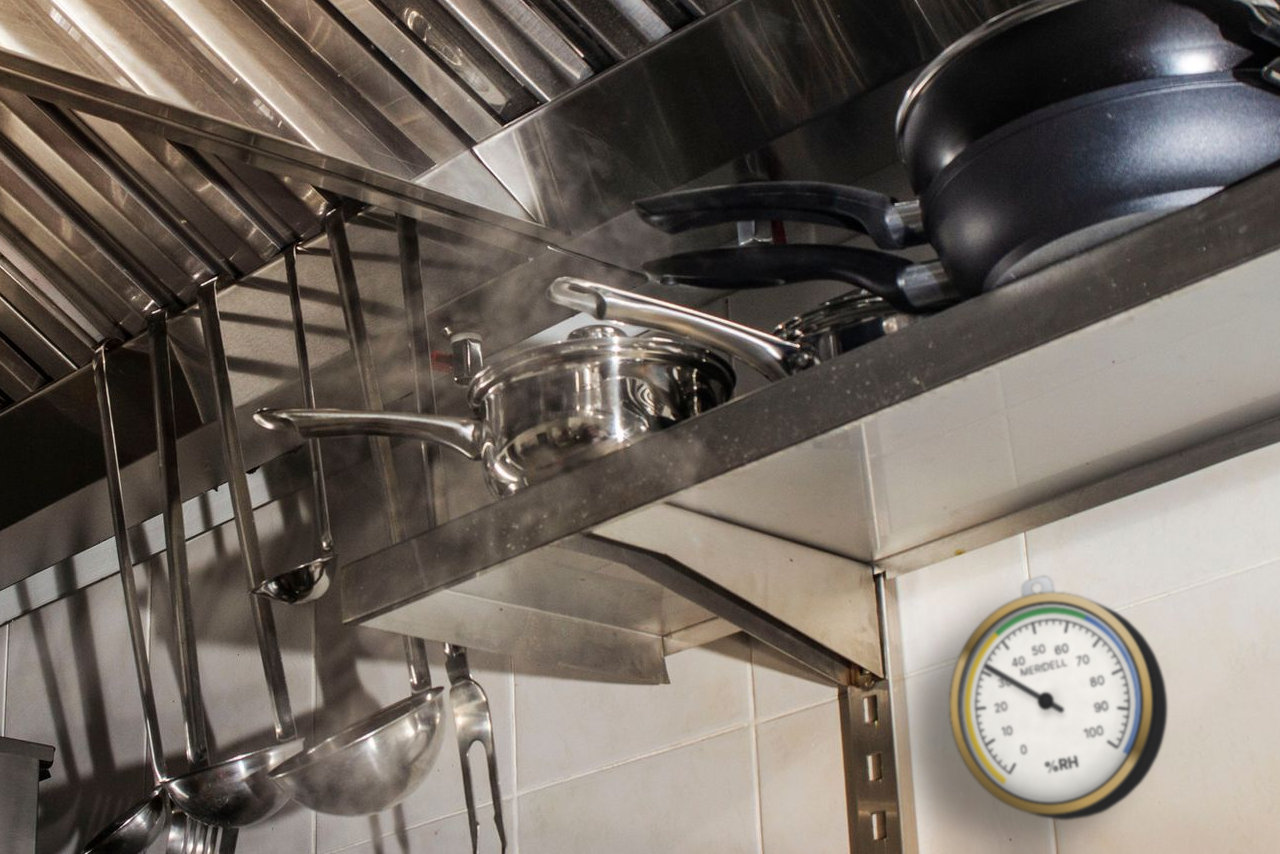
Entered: 32 %
